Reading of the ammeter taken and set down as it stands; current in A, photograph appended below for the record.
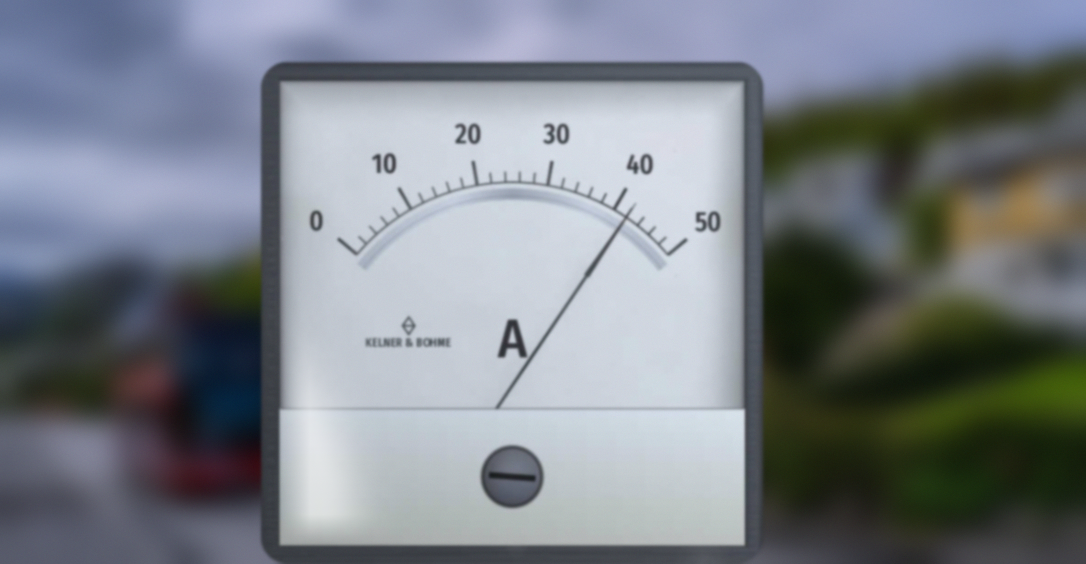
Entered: 42 A
